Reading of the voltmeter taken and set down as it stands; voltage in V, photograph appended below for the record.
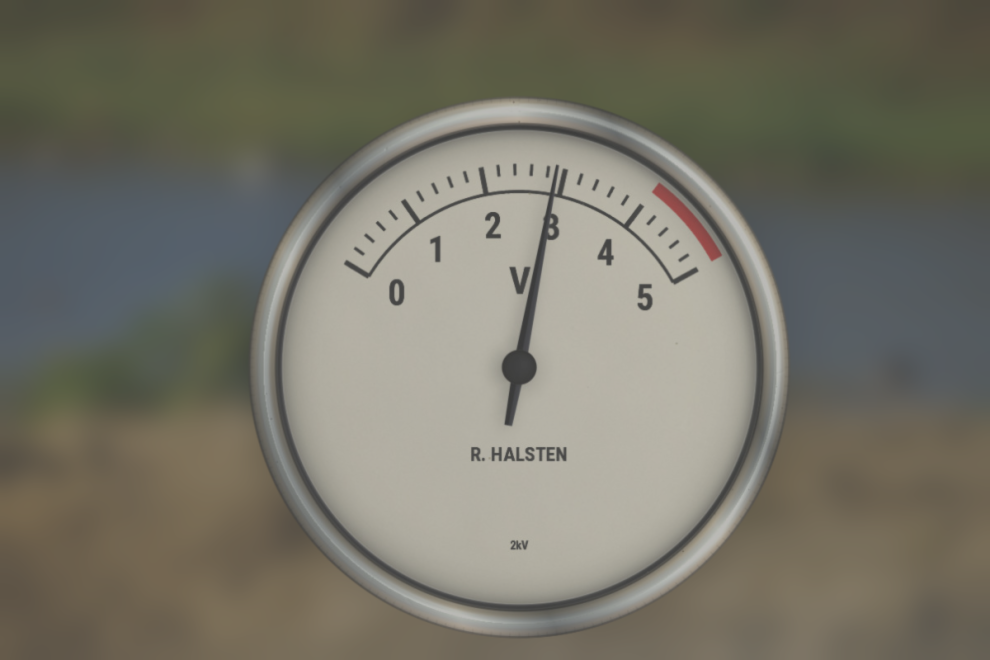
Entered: 2.9 V
